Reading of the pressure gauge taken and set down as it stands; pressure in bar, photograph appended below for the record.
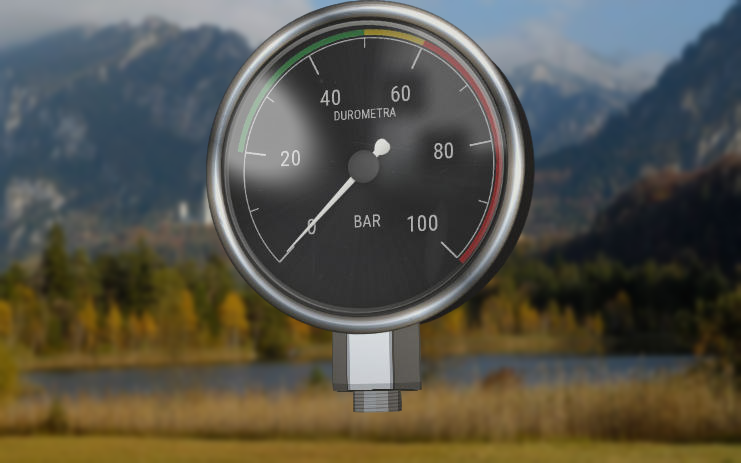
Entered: 0 bar
